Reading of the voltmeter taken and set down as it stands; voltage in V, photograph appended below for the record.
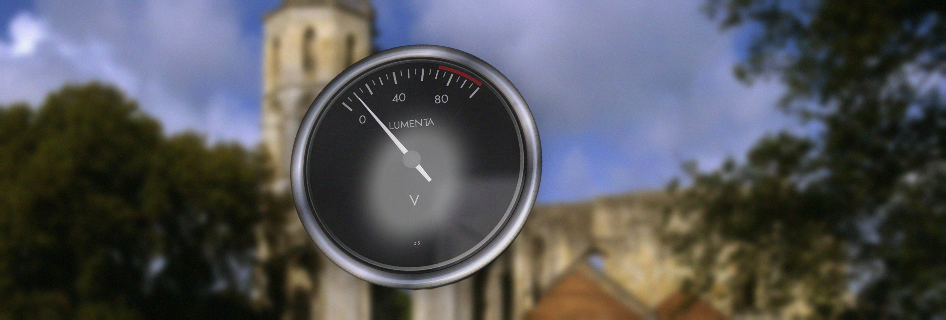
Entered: 10 V
